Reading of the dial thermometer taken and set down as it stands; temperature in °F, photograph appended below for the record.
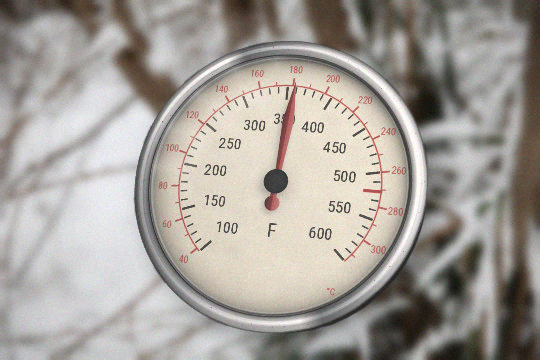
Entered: 360 °F
